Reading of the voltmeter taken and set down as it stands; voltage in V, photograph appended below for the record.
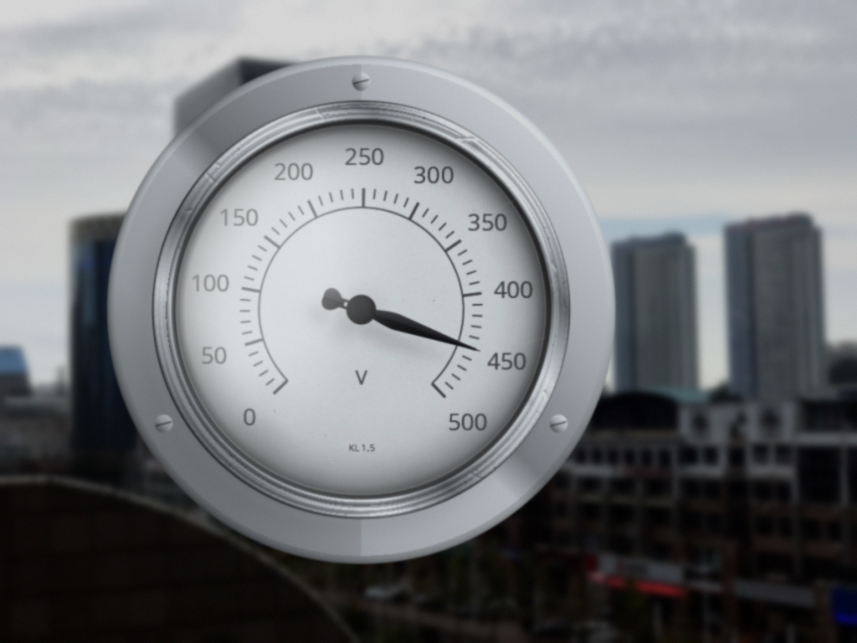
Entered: 450 V
